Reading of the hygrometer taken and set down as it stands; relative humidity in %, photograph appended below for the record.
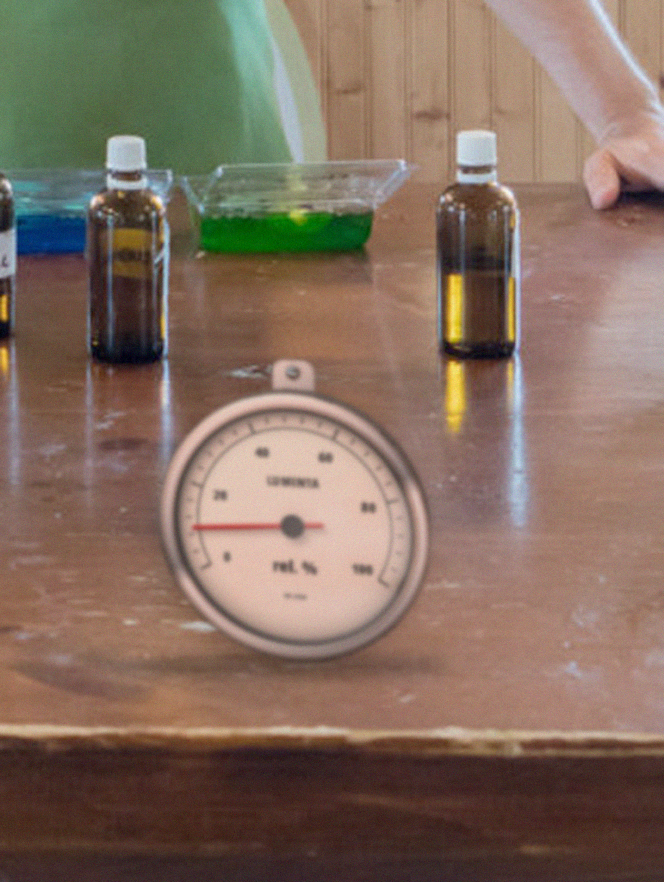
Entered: 10 %
